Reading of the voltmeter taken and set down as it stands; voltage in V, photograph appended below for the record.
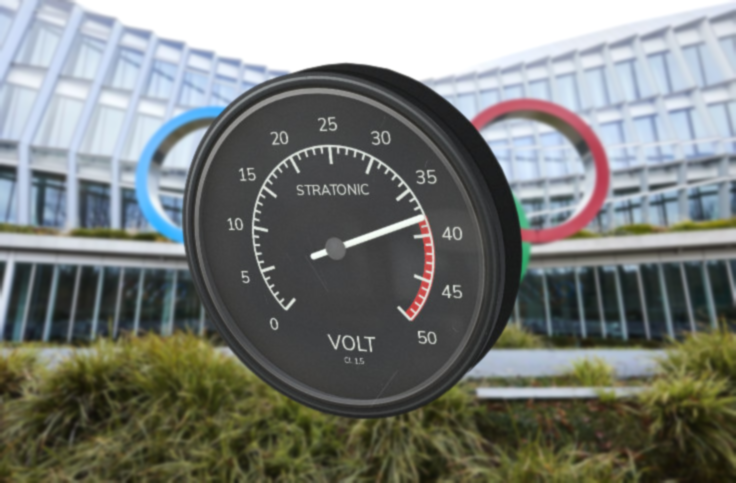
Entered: 38 V
